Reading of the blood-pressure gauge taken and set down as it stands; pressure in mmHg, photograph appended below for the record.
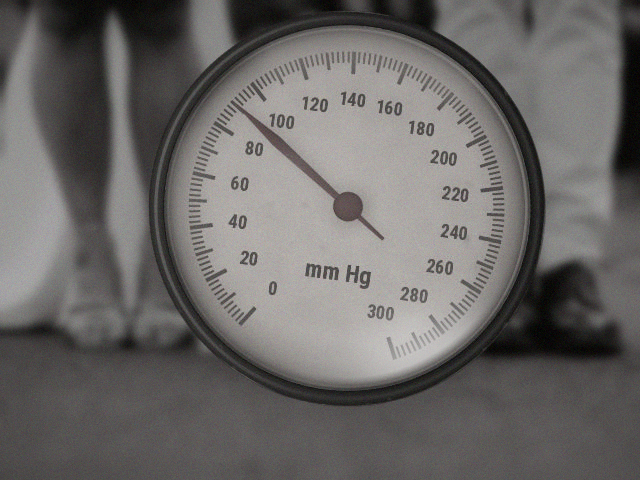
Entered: 90 mmHg
